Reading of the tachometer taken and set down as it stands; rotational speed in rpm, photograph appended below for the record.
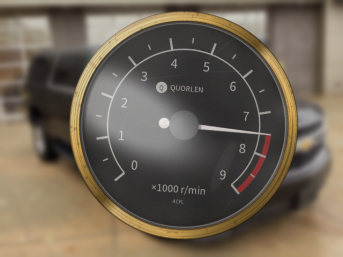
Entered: 7500 rpm
